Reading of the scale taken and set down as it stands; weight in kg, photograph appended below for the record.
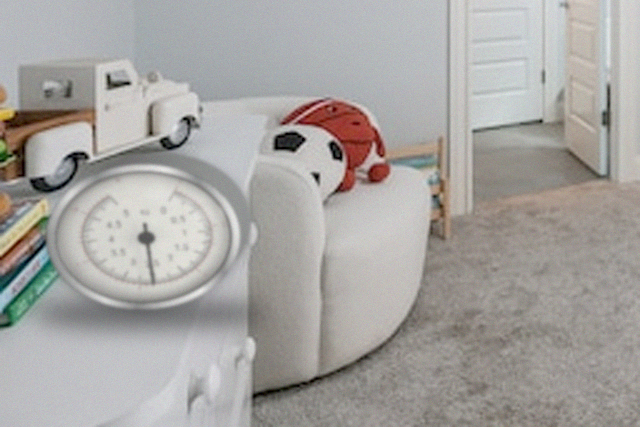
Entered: 2.5 kg
